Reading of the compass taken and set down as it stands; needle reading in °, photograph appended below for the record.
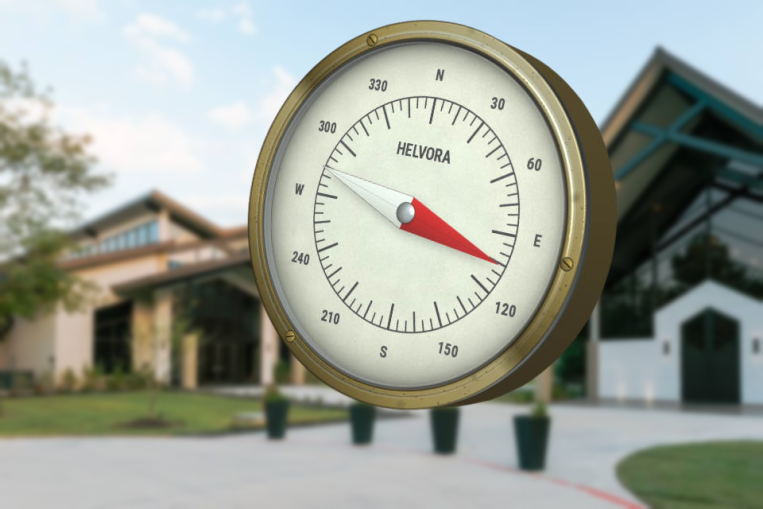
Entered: 105 °
